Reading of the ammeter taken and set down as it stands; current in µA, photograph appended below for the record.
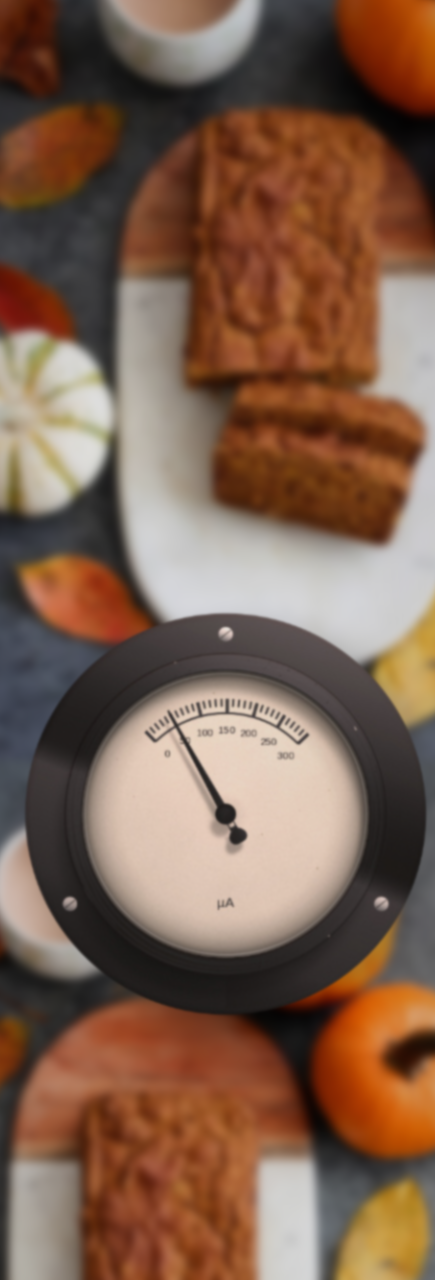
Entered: 50 µA
